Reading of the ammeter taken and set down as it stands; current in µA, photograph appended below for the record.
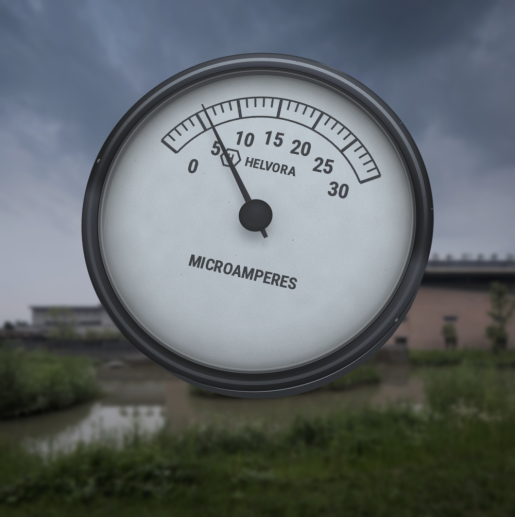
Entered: 6 µA
